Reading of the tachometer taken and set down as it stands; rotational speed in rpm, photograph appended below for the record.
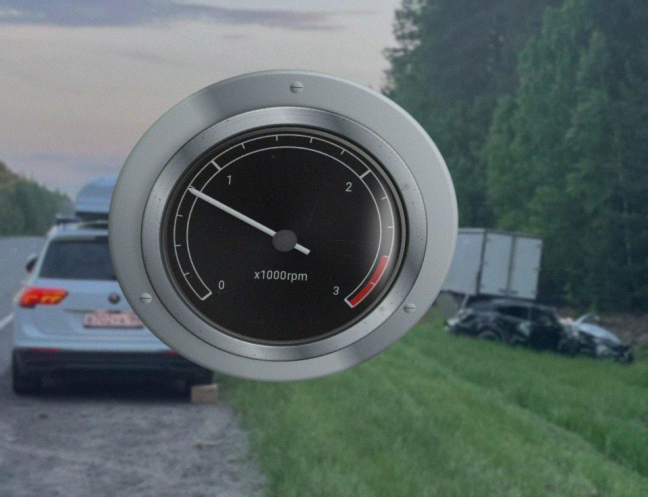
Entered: 800 rpm
